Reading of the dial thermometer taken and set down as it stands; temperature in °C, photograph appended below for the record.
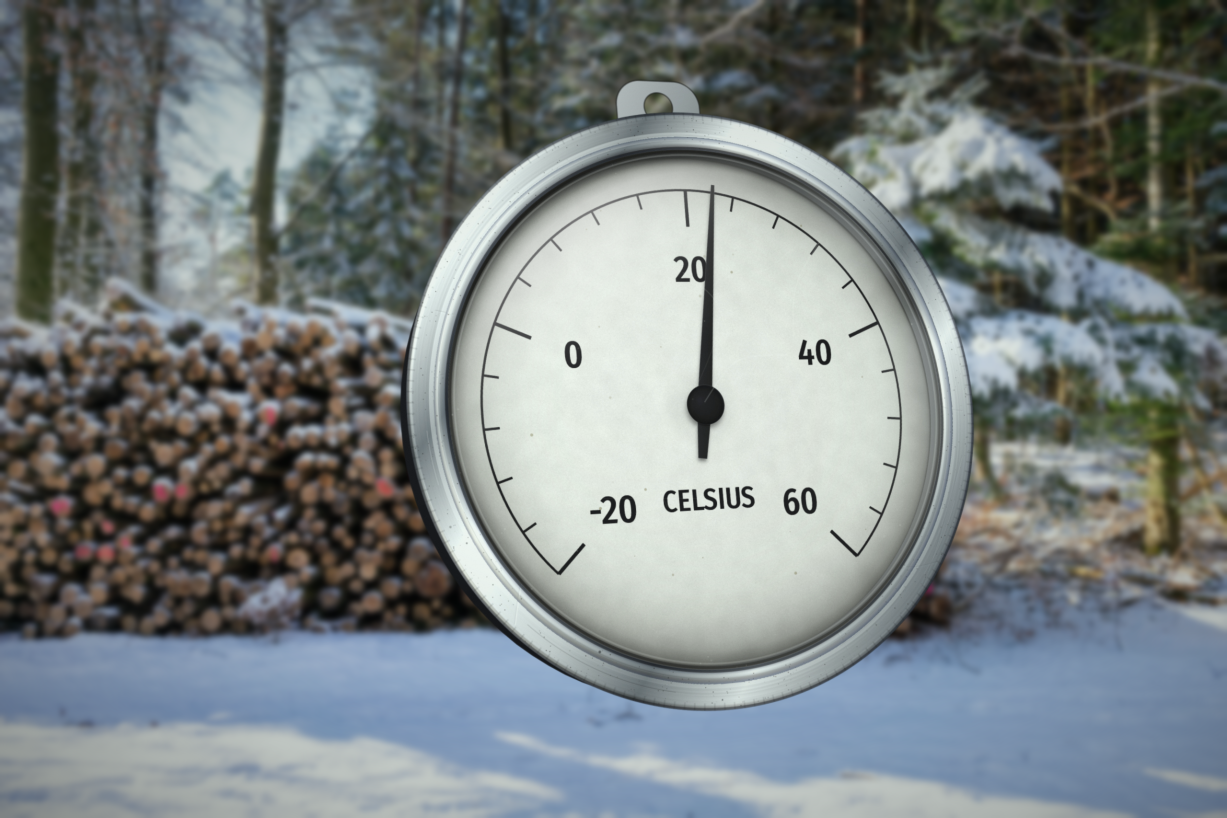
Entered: 22 °C
